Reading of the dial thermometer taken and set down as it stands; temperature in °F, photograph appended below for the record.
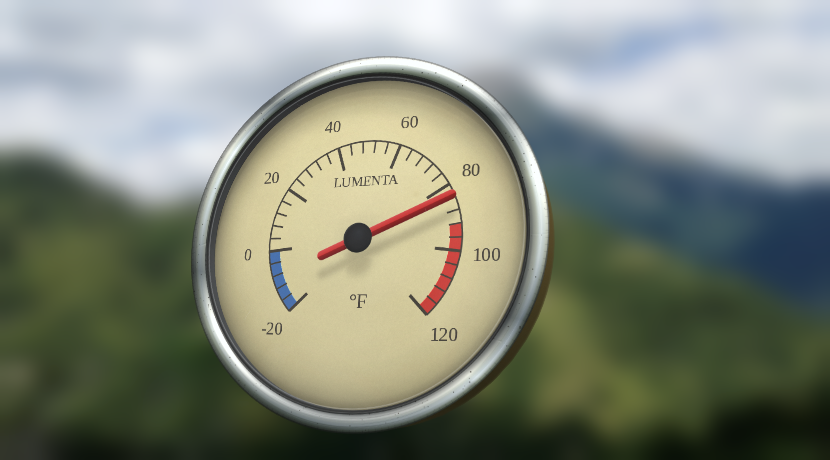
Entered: 84 °F
